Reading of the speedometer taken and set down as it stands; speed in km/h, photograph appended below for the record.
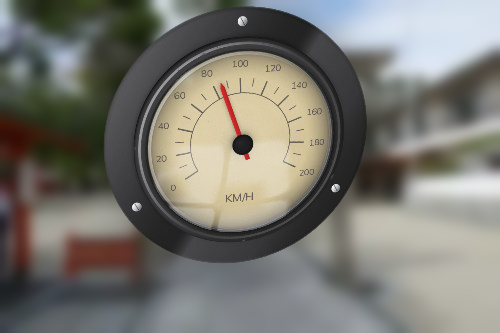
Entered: 85 km/h
